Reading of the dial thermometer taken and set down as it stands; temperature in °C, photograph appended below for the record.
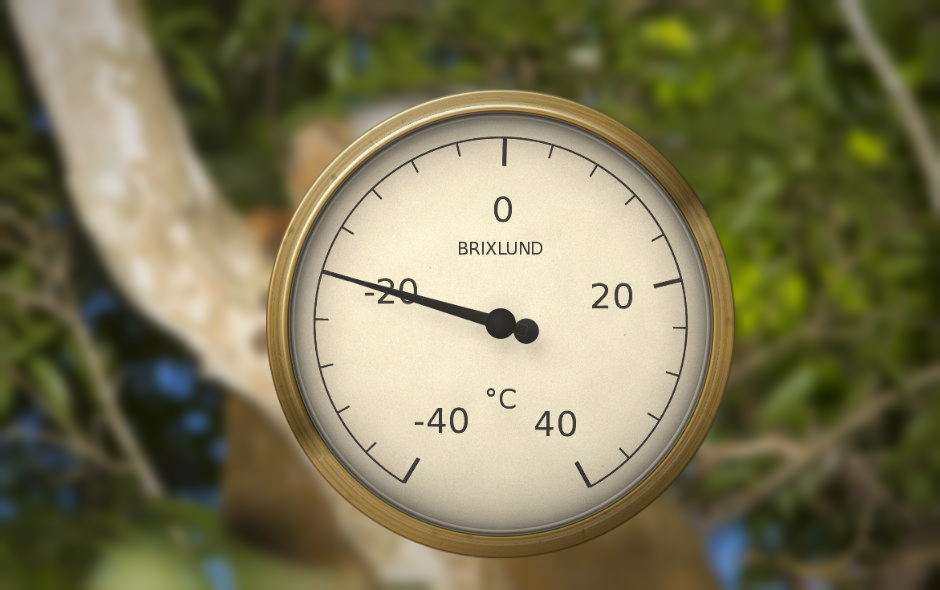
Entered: -20 °C
